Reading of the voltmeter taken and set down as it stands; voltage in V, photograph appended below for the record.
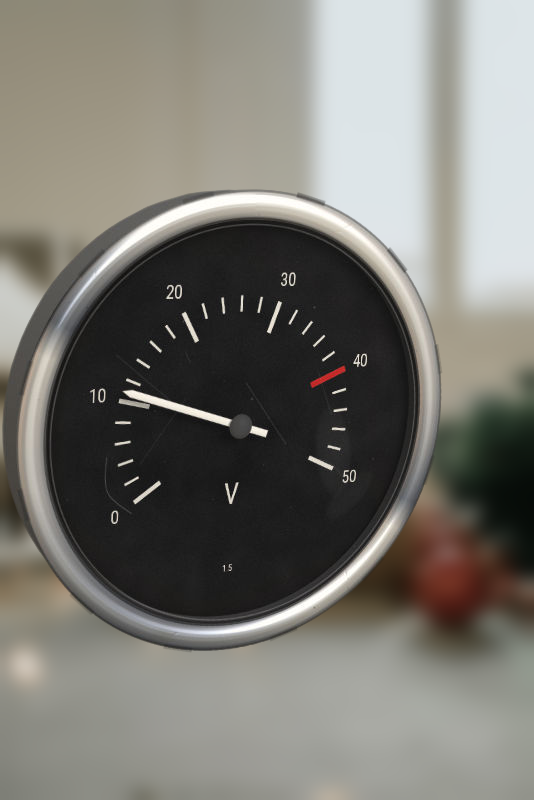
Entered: 11 V
